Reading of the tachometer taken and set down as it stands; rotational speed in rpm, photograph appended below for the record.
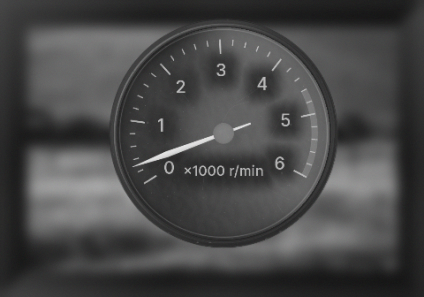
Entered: 300 rpm
